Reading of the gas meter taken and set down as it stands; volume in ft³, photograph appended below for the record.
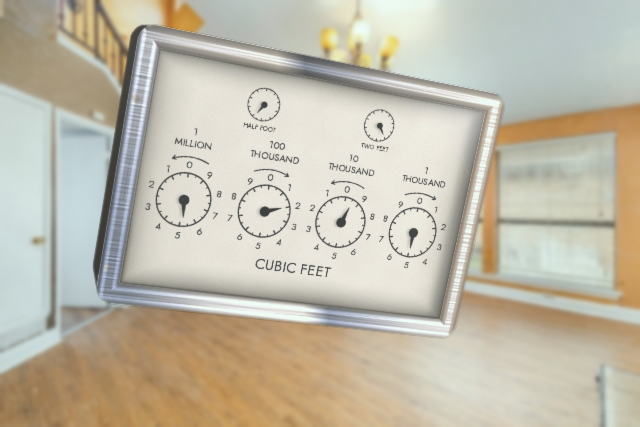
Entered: 519500 ft³
